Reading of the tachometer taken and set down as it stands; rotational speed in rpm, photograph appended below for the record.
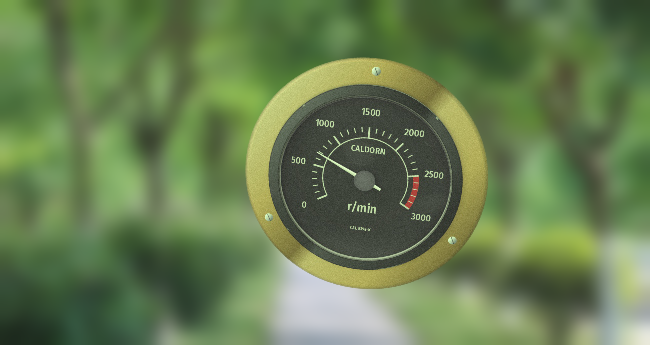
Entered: 700 rpm
